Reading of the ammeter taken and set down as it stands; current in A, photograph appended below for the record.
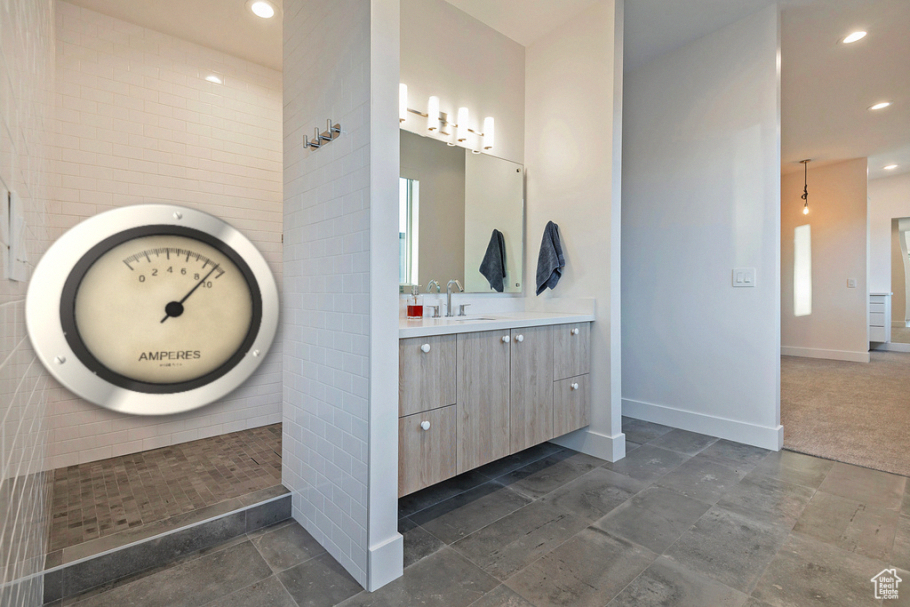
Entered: 9 A
